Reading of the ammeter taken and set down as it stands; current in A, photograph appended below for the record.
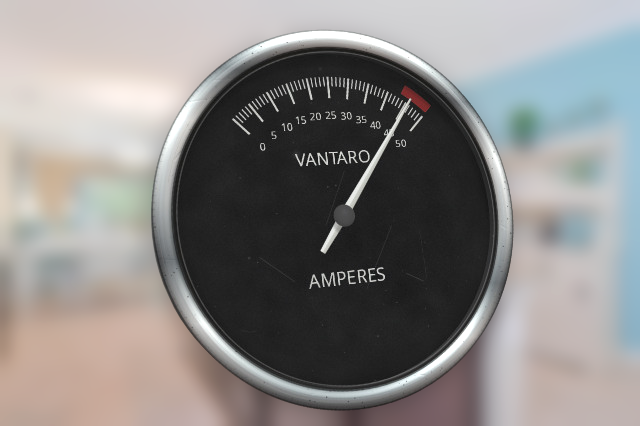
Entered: 45 A
